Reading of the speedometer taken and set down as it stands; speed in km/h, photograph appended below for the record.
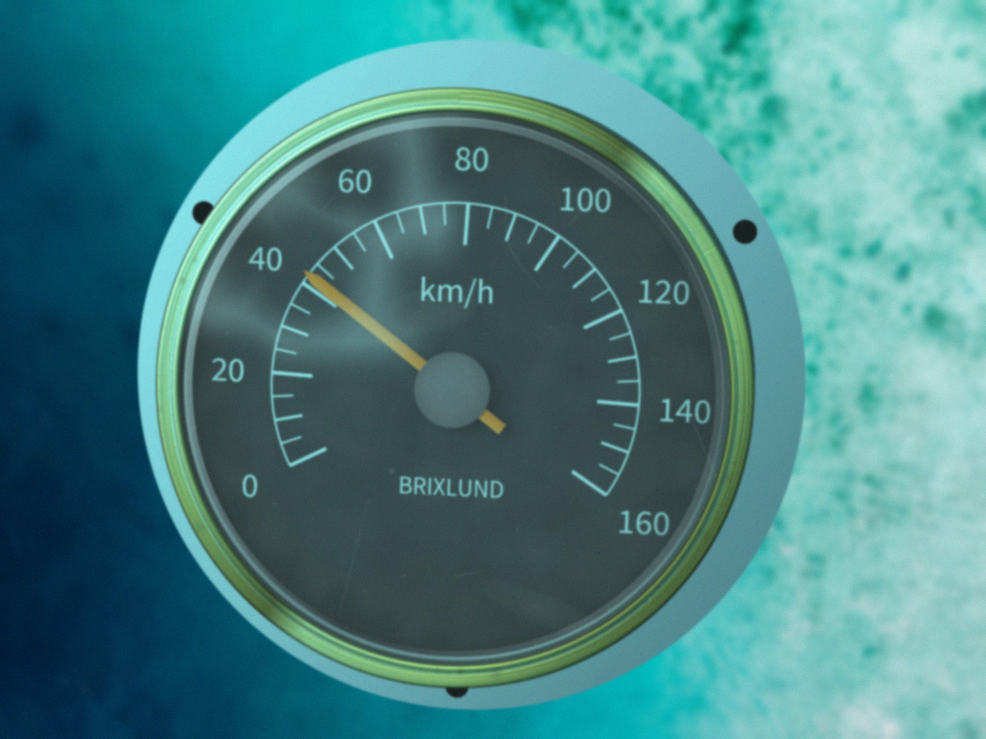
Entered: 42.5 km/h
